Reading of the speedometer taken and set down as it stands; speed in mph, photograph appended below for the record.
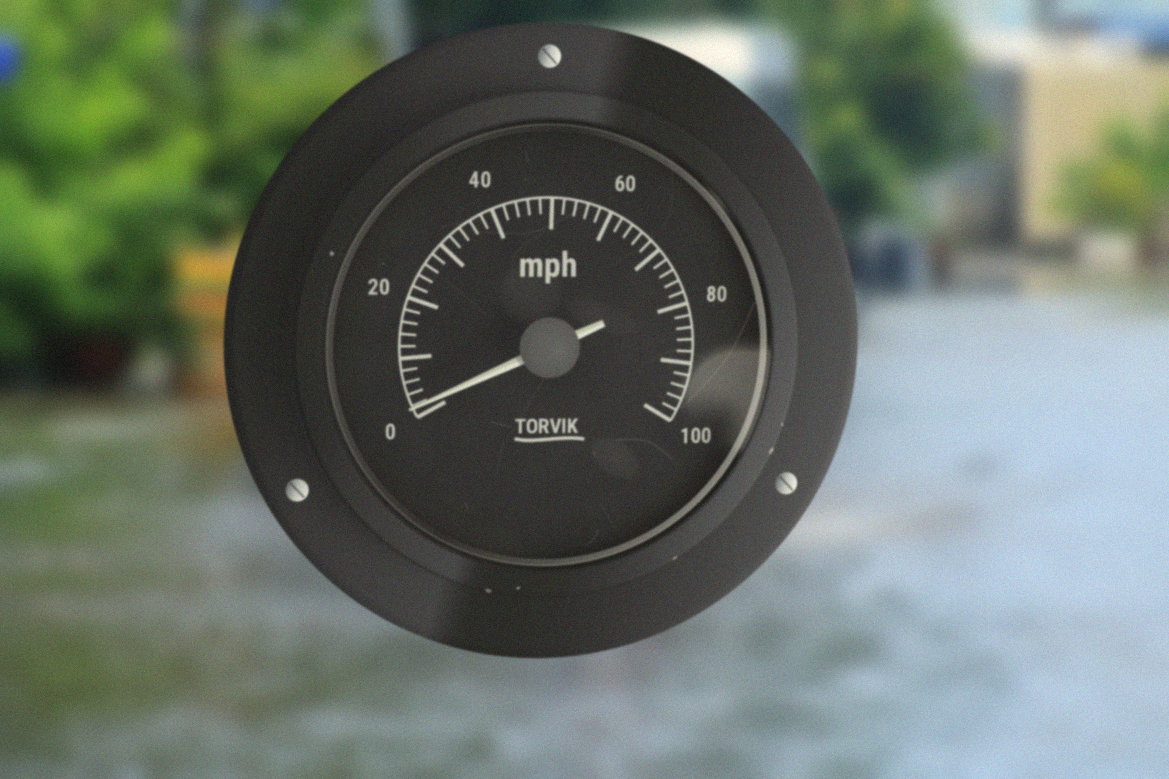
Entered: 2 mph
